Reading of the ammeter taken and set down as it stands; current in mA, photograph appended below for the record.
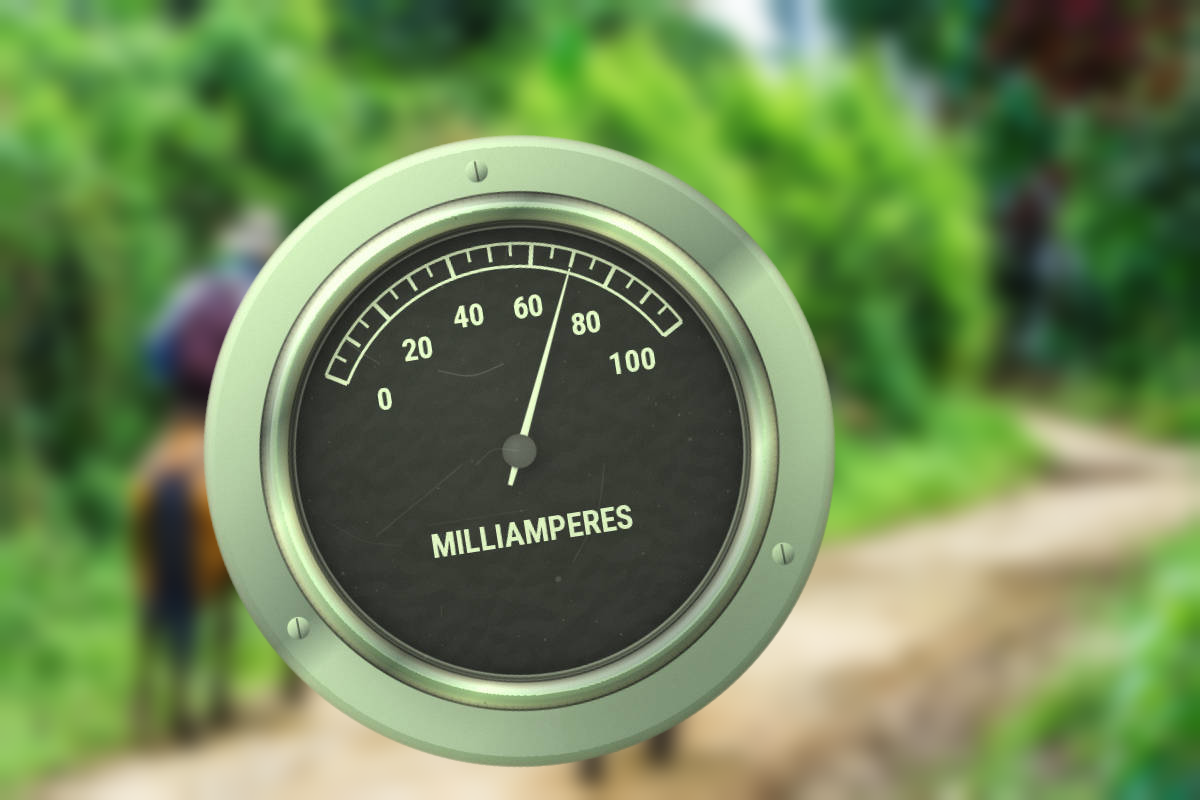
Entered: 70 mA
